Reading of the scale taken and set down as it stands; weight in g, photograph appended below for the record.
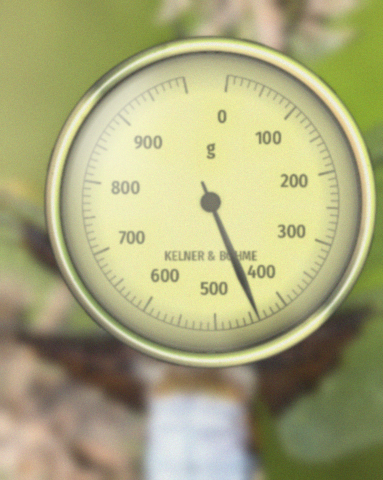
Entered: 440 g
